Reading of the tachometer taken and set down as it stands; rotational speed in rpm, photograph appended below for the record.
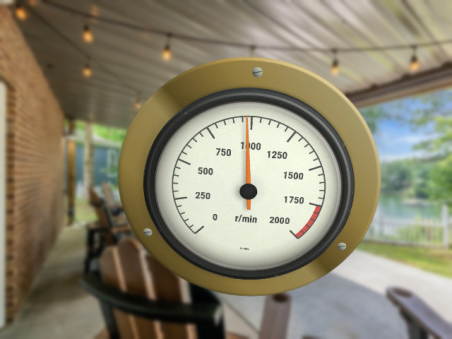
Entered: 975 rpm
